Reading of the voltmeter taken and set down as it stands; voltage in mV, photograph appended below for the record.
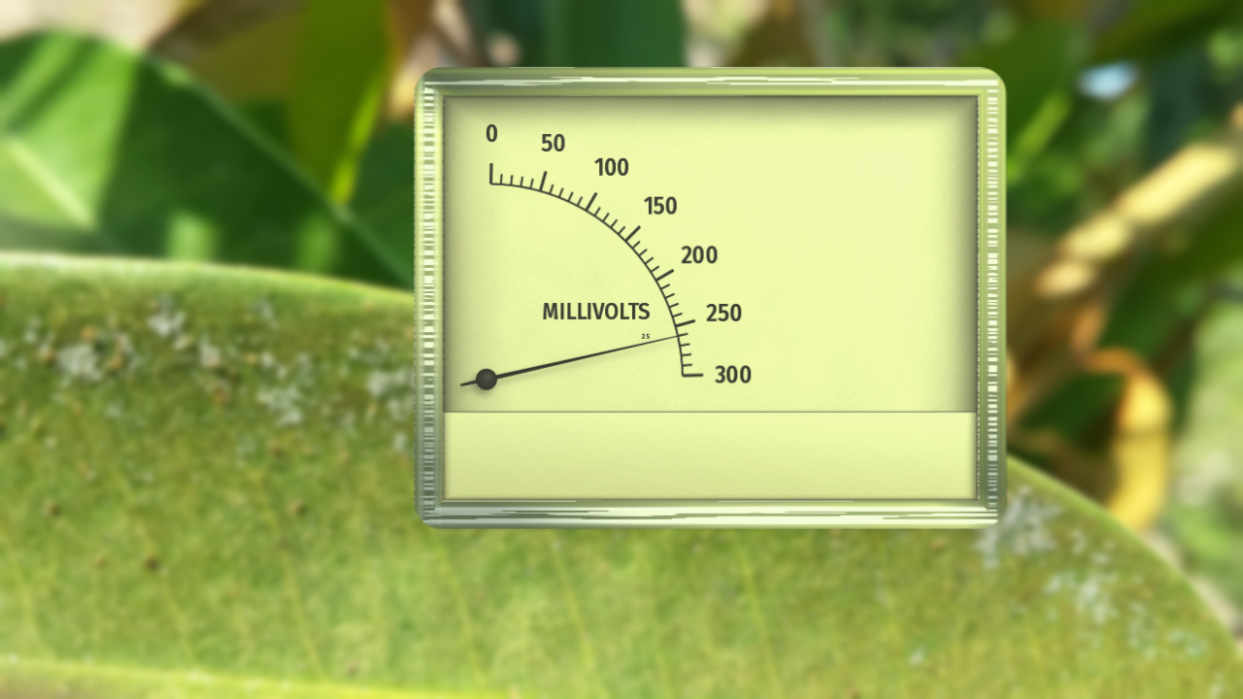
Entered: 260 mV
